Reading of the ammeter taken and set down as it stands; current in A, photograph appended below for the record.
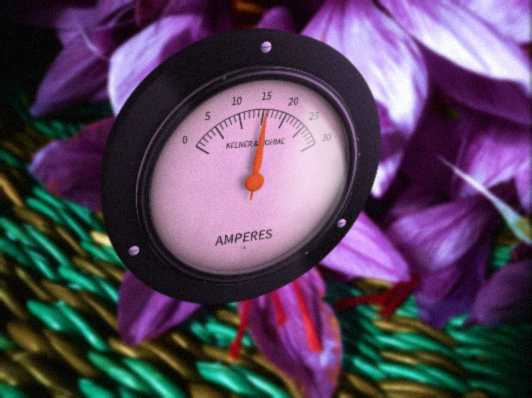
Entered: 15 A
